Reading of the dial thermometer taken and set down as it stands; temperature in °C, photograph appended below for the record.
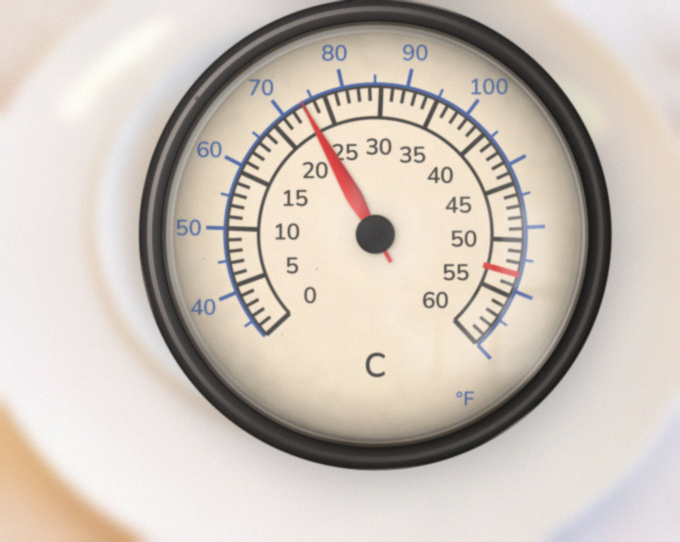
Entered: 23 °C
